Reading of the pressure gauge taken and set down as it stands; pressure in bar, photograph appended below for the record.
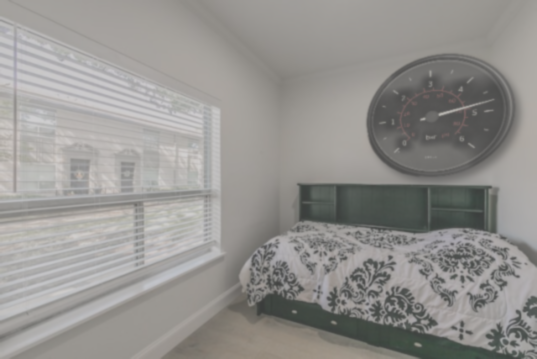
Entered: 4.75 bar
